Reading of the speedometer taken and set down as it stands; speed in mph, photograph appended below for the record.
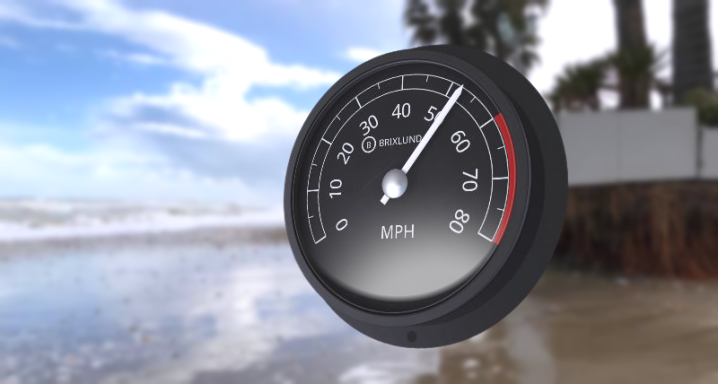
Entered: 52.5 mph
